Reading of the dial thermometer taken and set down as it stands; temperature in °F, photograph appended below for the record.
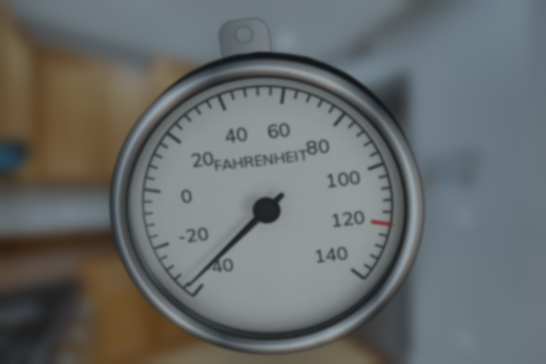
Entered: -36 °F
